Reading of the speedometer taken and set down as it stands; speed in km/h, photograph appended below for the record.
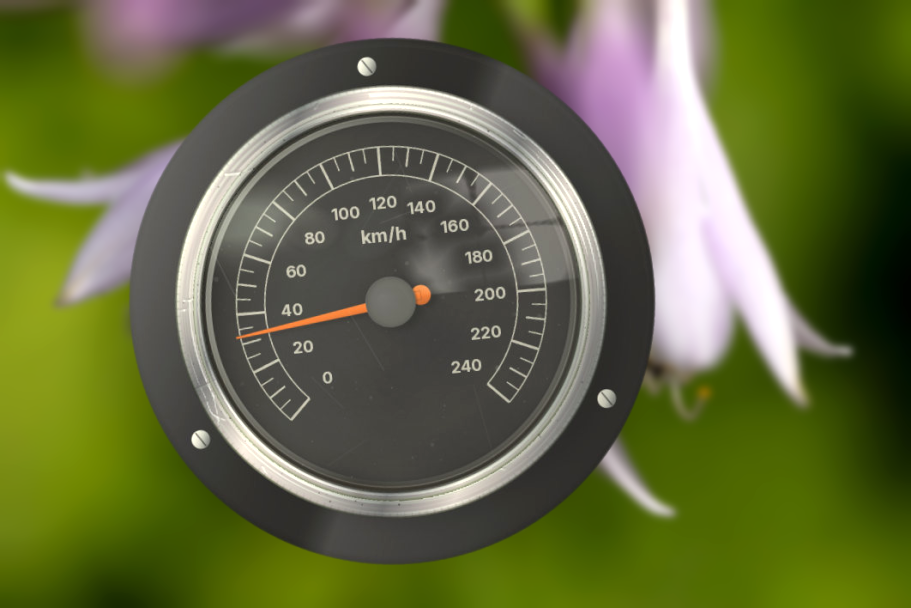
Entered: 32.5 km/h
